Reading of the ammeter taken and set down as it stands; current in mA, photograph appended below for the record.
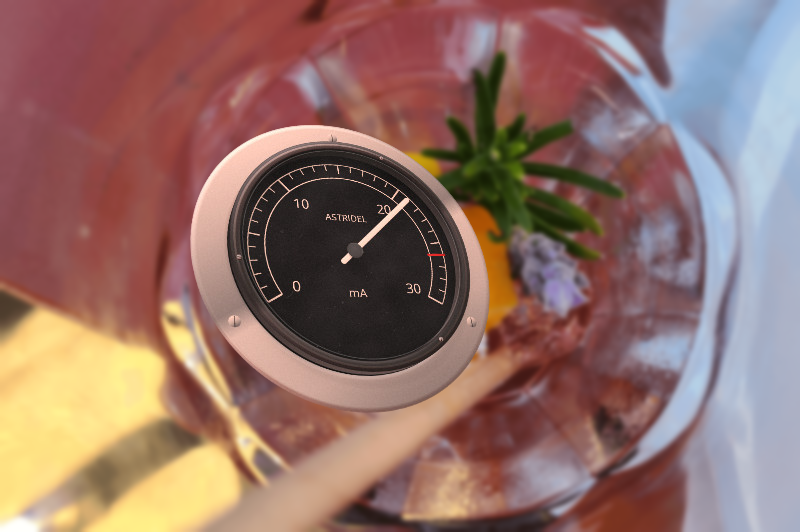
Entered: 21 mA
